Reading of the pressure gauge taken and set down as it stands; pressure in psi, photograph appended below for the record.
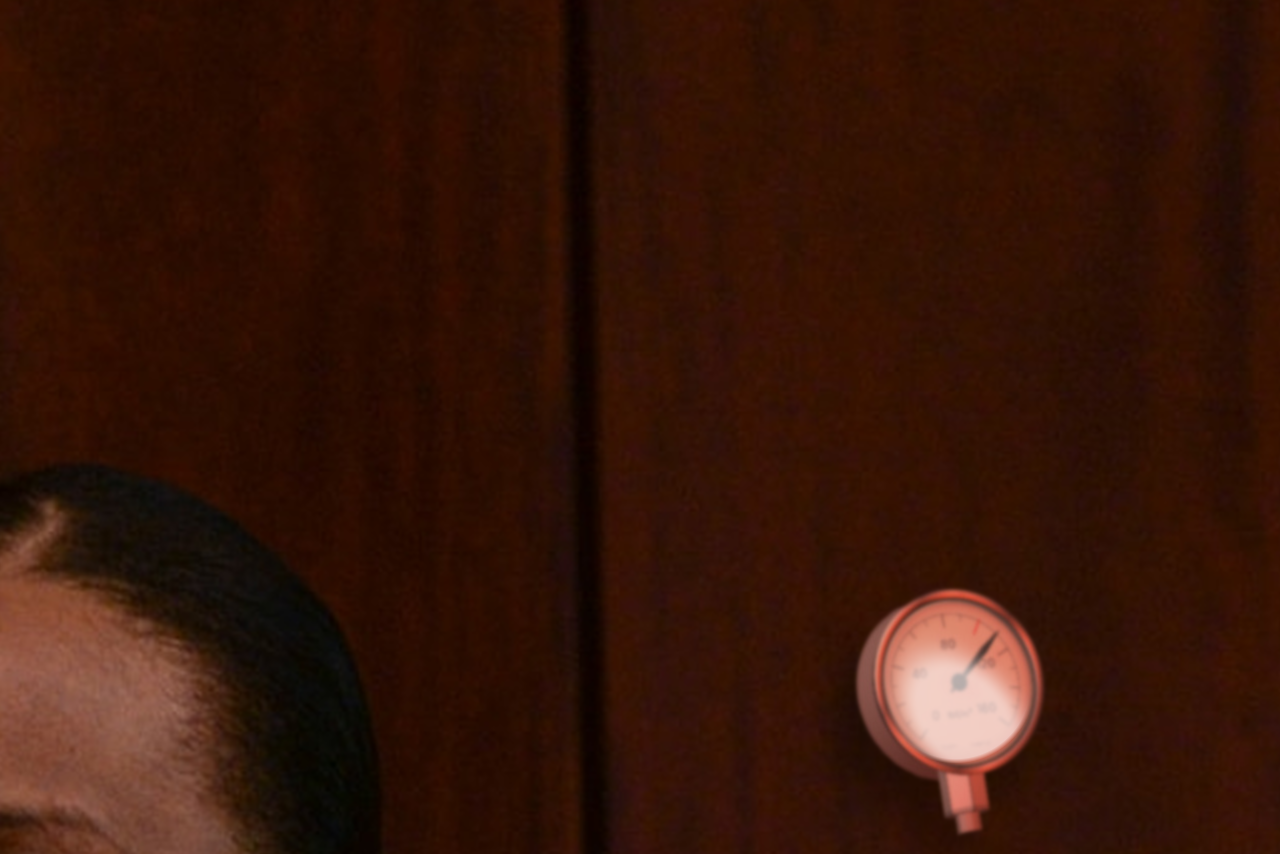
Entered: 110 psi
